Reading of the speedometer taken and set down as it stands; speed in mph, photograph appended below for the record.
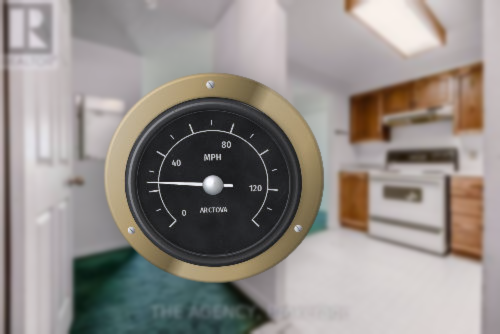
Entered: 25 mph
